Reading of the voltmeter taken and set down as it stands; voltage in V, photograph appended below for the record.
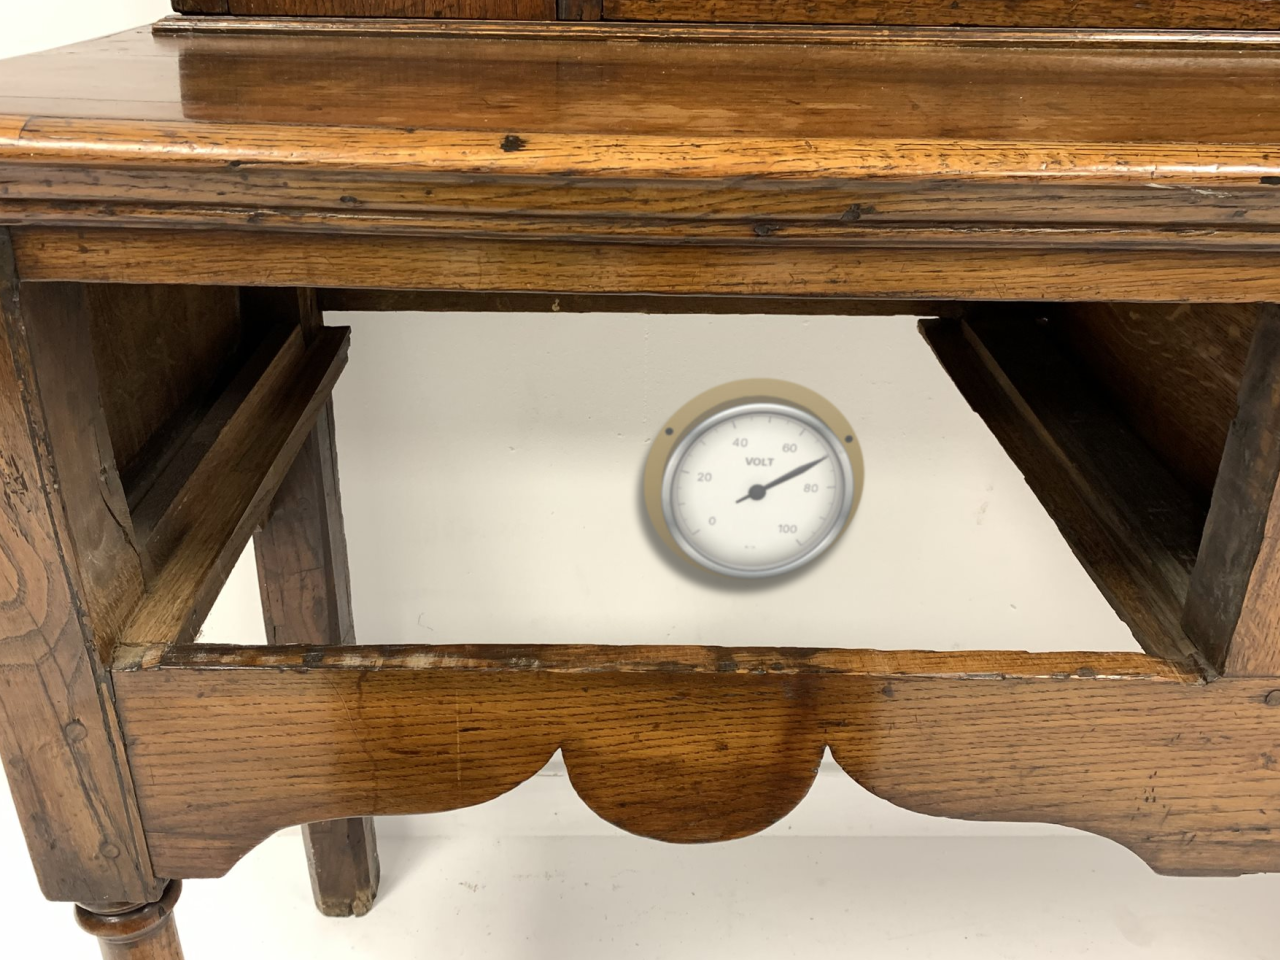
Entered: 70 V
